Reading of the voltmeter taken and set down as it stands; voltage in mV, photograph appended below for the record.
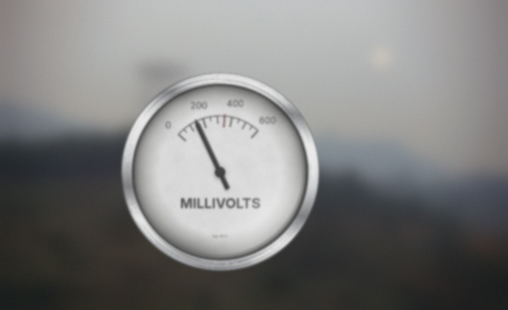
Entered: 150 mV
